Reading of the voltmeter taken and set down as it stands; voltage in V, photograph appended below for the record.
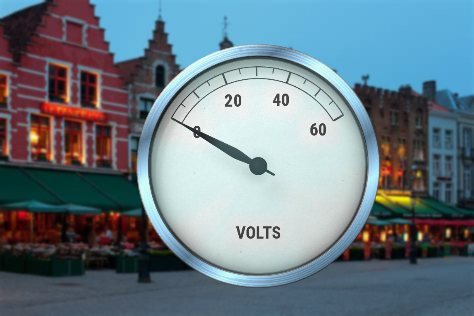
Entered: 0 V
